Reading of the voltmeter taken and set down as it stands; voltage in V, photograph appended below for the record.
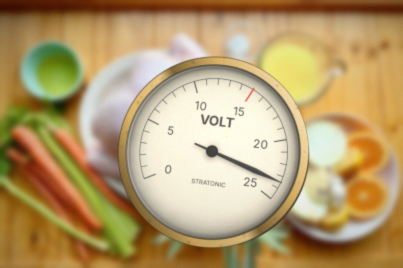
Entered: 23.5 V
